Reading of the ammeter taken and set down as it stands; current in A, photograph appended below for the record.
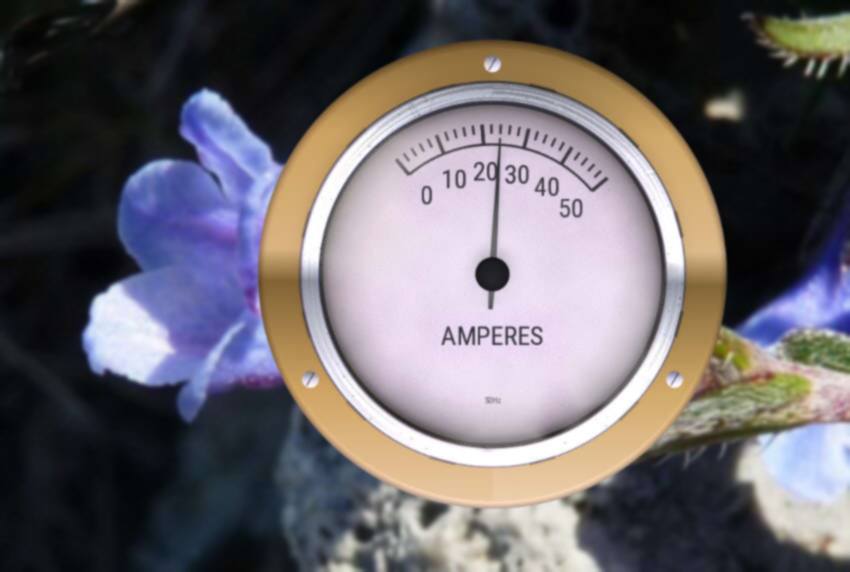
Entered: 24 A
